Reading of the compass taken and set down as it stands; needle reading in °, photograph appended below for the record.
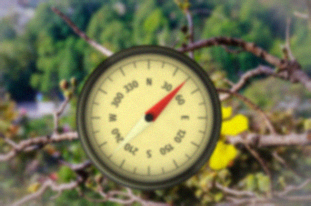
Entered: 45 °
